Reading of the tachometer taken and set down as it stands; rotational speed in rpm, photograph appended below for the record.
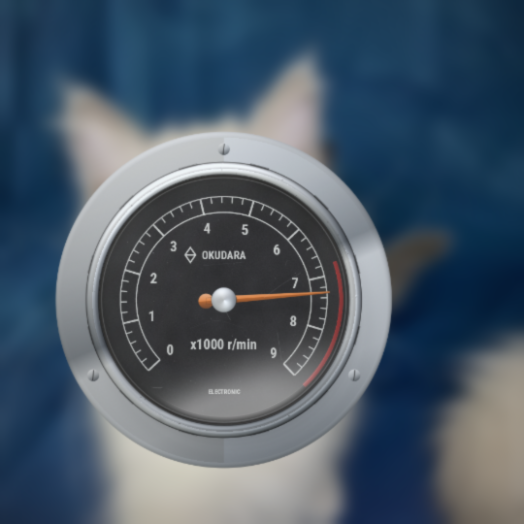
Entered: 7300 rpm
